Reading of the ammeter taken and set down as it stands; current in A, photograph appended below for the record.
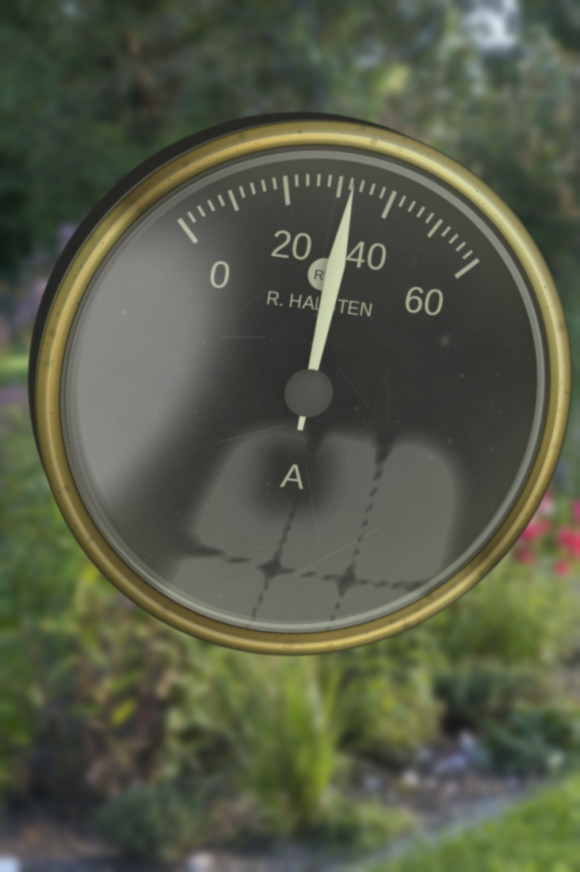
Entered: 32 A
